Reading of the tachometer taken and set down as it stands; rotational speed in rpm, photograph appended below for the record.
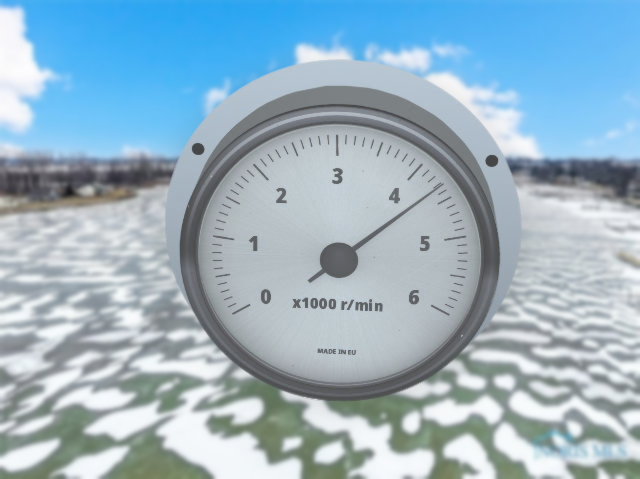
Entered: 4300 rpm
